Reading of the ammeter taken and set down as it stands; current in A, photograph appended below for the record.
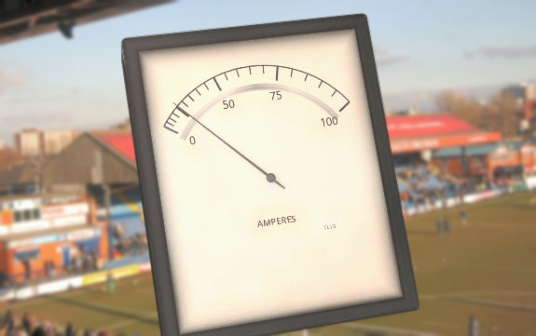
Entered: 25 A
